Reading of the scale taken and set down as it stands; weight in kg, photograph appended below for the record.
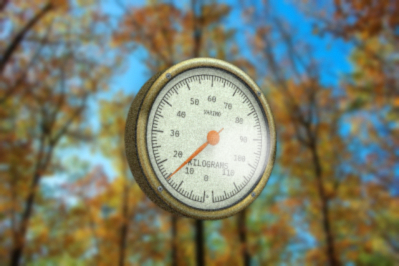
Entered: 15 kg
